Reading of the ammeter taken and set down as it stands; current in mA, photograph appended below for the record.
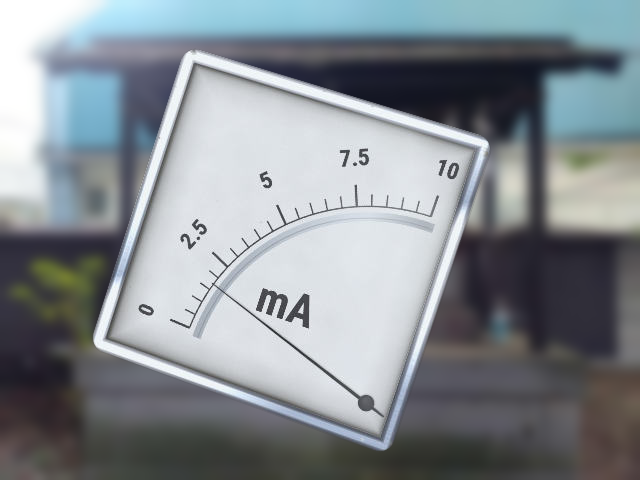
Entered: 1.75 mA
